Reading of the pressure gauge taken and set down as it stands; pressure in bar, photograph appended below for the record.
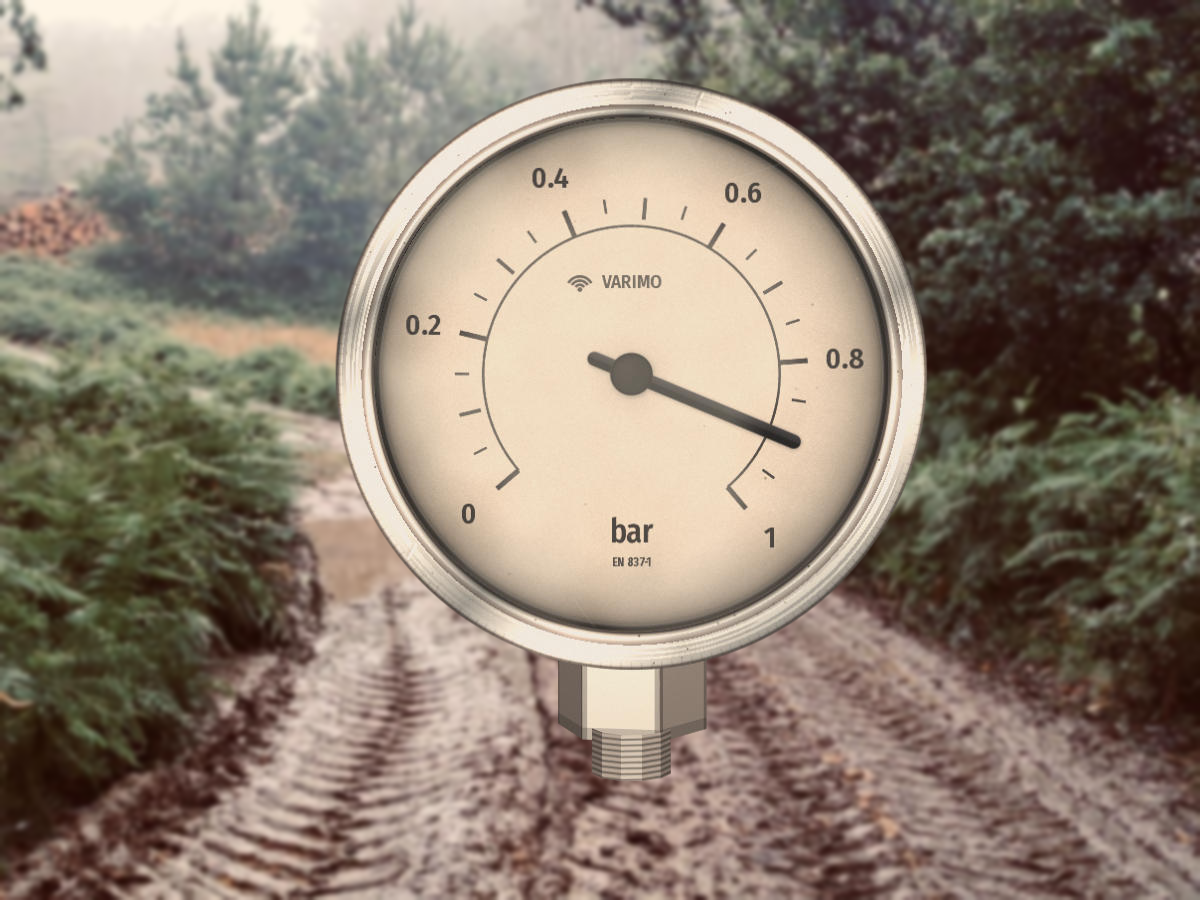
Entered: 0.9 bar
